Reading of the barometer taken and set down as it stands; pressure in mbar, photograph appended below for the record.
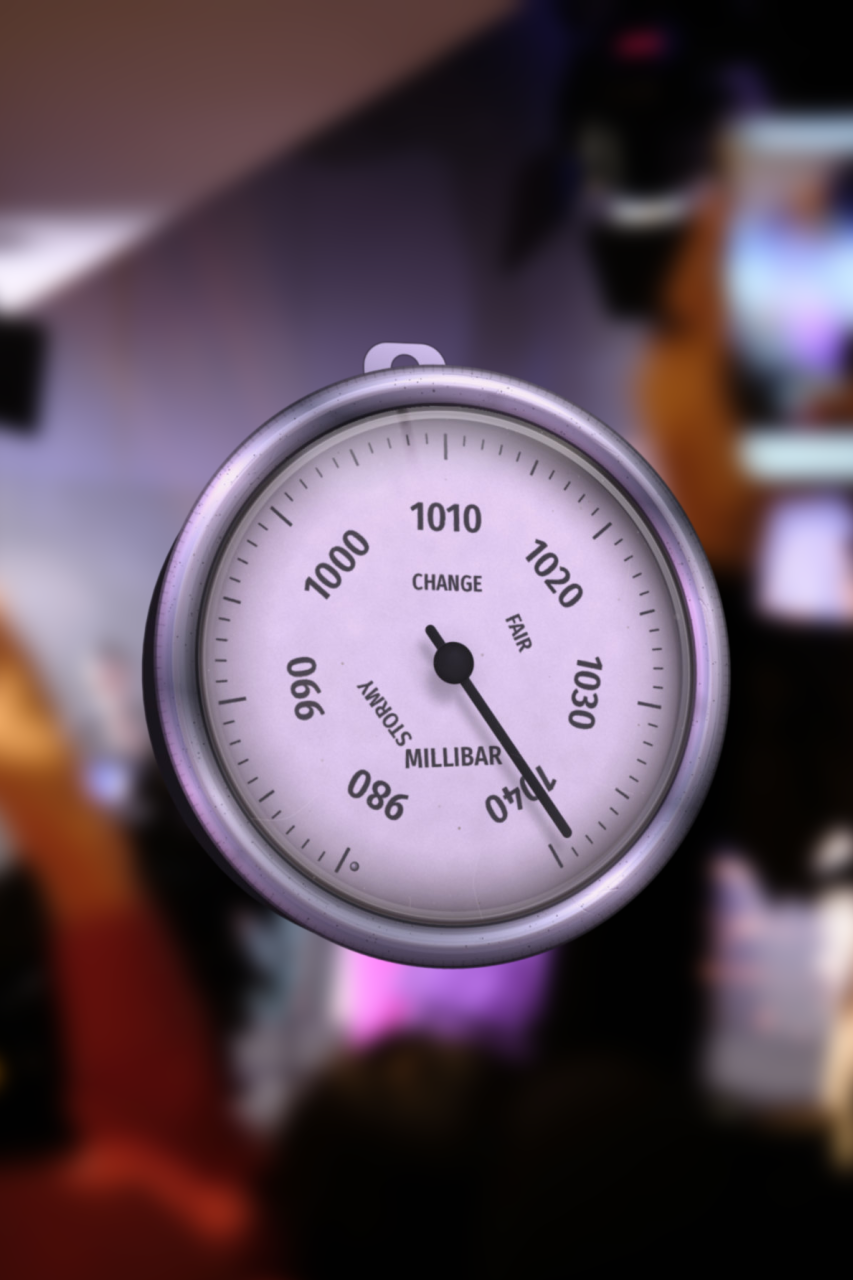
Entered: 1039 mbar
